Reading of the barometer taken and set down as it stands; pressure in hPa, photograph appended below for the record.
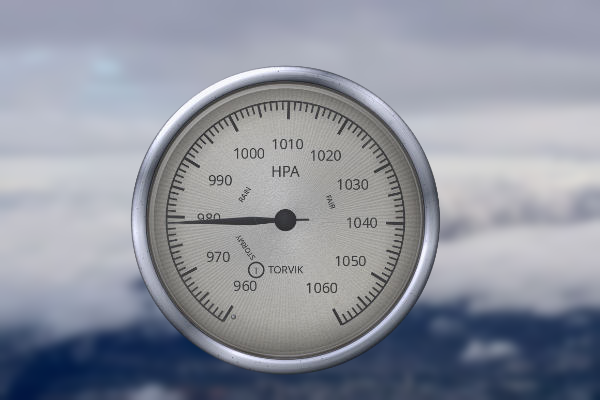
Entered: 979 hPa
